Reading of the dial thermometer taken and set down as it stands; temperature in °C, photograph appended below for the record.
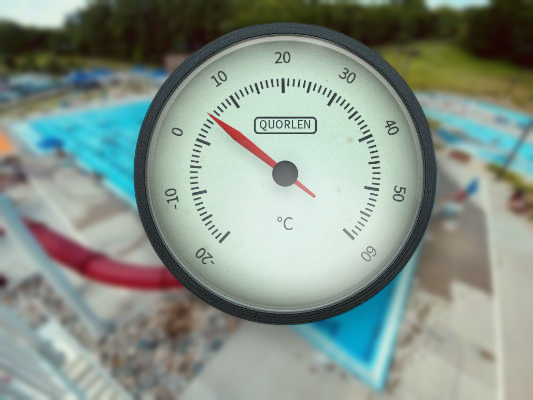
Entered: 5 °C
